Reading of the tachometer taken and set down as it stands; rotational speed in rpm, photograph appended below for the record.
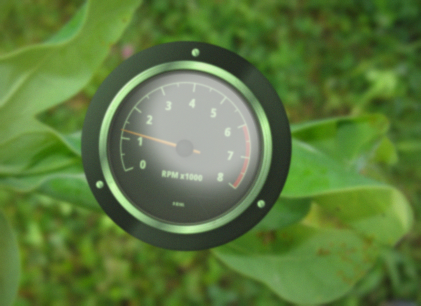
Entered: 1250 rpm
